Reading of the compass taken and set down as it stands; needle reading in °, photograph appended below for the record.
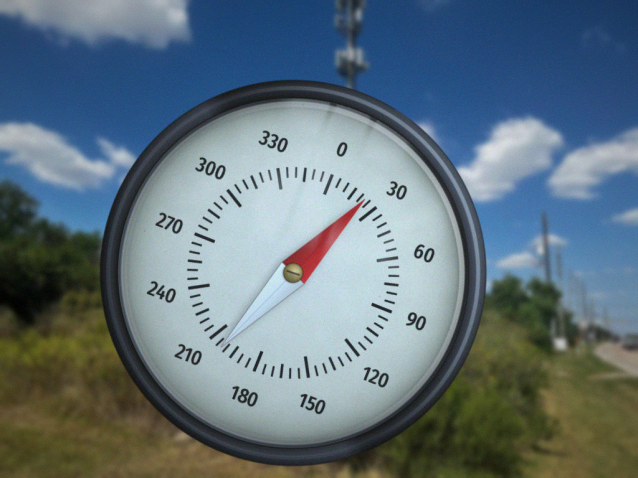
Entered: 22.5 °
